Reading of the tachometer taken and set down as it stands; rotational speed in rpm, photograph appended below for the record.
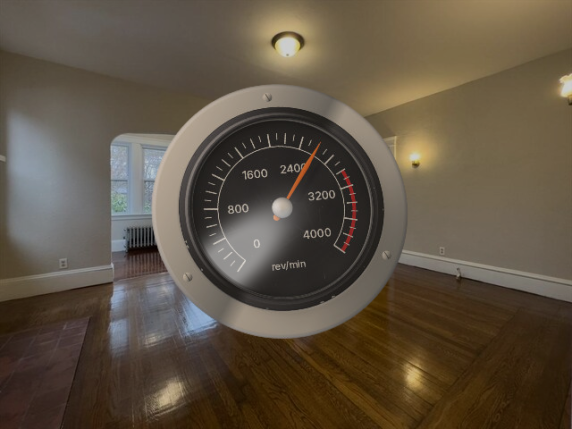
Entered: 2600 rpm
